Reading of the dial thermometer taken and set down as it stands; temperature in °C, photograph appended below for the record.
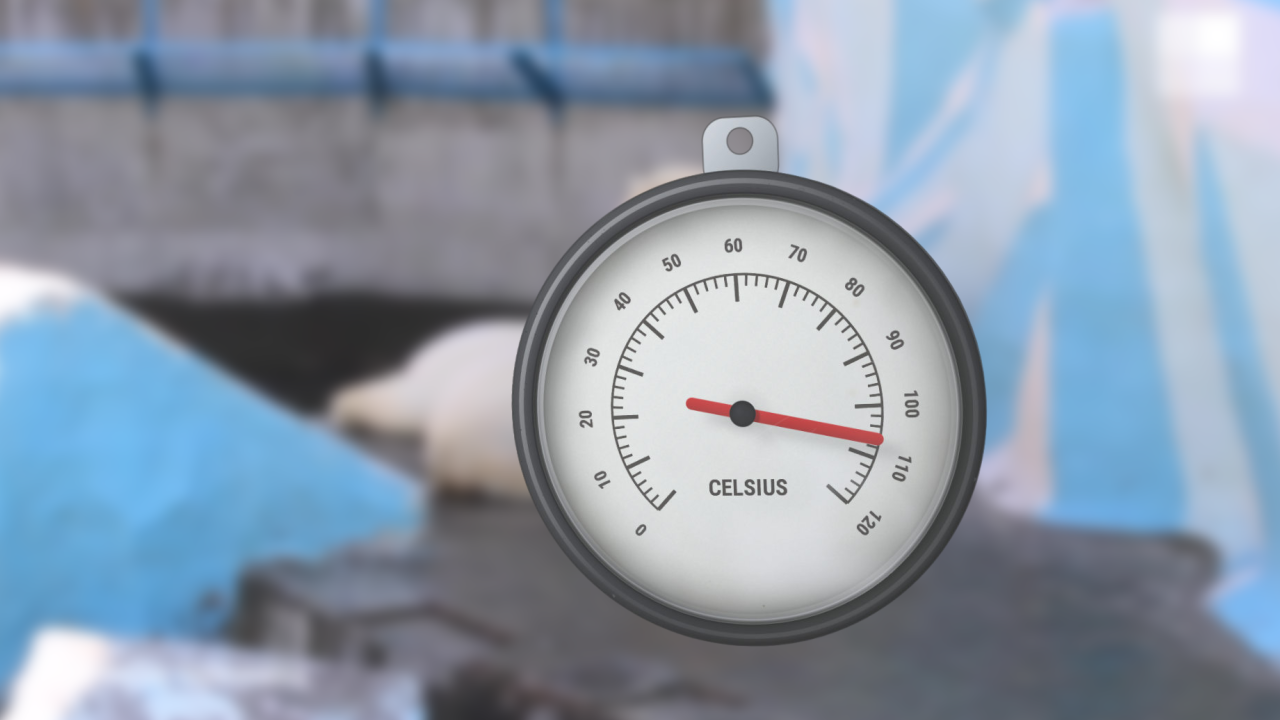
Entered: 106 °C
